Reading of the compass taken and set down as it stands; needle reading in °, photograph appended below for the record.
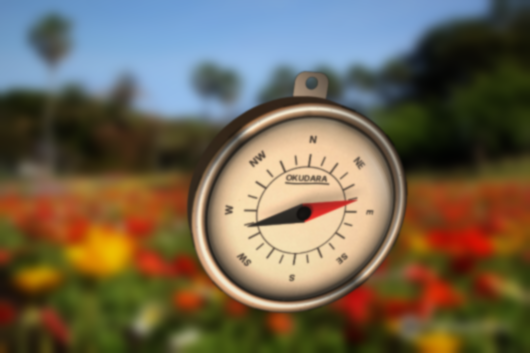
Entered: 75 °
